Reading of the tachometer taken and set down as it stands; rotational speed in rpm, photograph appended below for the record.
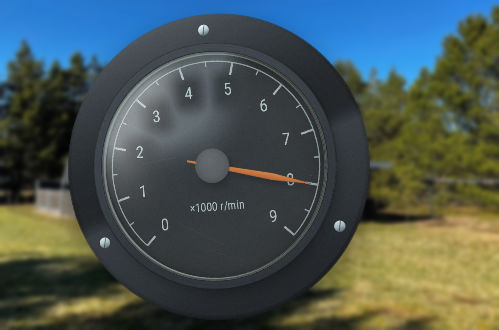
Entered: 8000 rpm
